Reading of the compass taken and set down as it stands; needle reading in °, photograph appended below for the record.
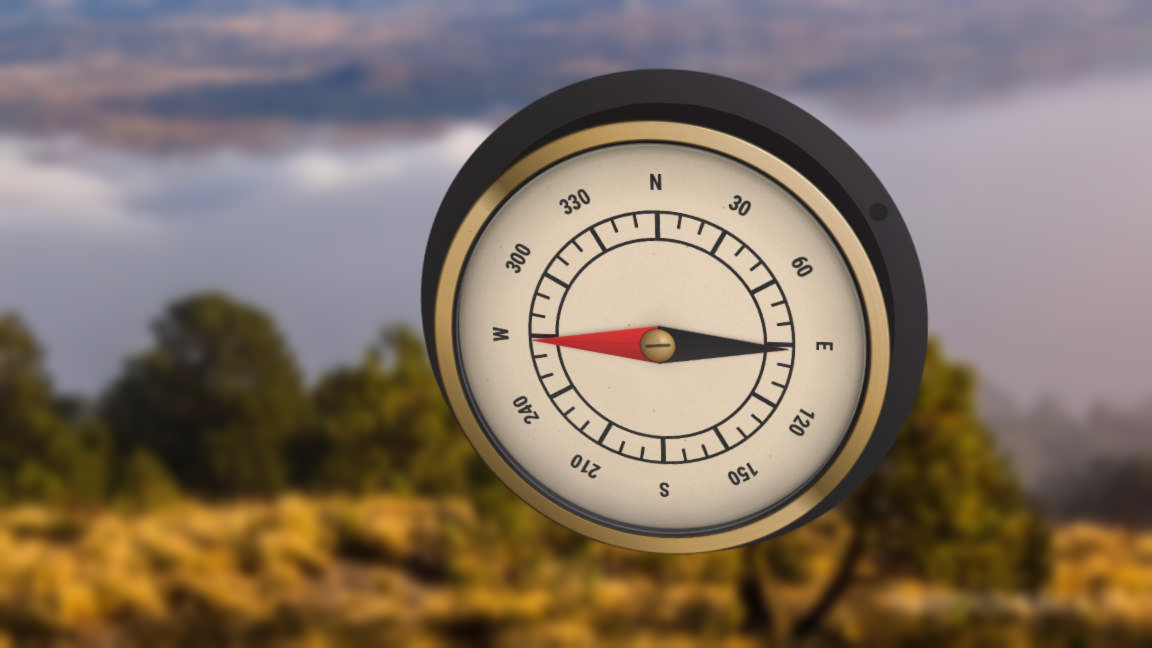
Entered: 270 °
